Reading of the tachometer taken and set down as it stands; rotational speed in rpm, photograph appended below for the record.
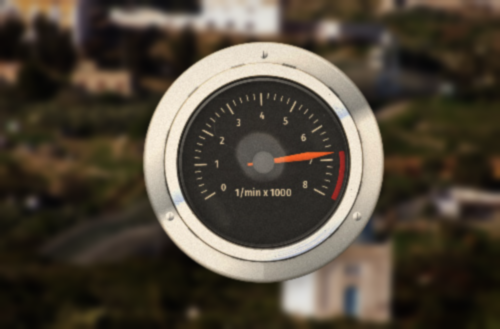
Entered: 6800 rpm
